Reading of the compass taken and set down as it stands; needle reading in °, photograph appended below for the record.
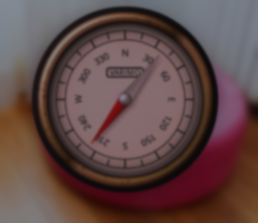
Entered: 217.5 °
